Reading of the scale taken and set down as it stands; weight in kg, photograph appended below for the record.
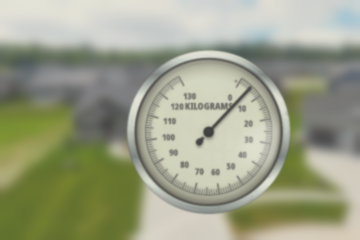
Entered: 5 kg
